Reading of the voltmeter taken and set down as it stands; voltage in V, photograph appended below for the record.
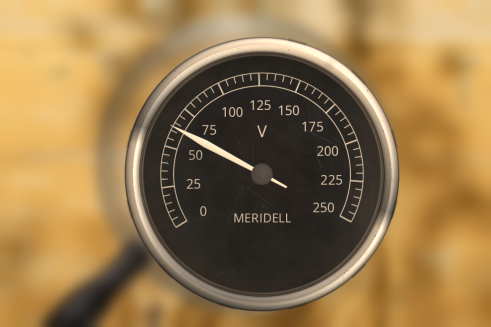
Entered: 62.5 V
